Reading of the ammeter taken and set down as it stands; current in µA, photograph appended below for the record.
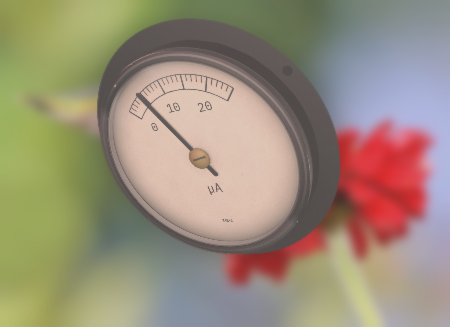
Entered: 5 µA
